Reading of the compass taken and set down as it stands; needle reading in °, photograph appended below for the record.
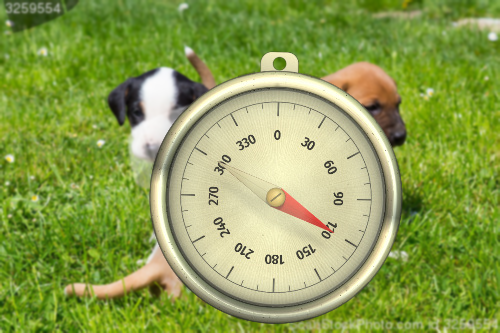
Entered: 120 °
